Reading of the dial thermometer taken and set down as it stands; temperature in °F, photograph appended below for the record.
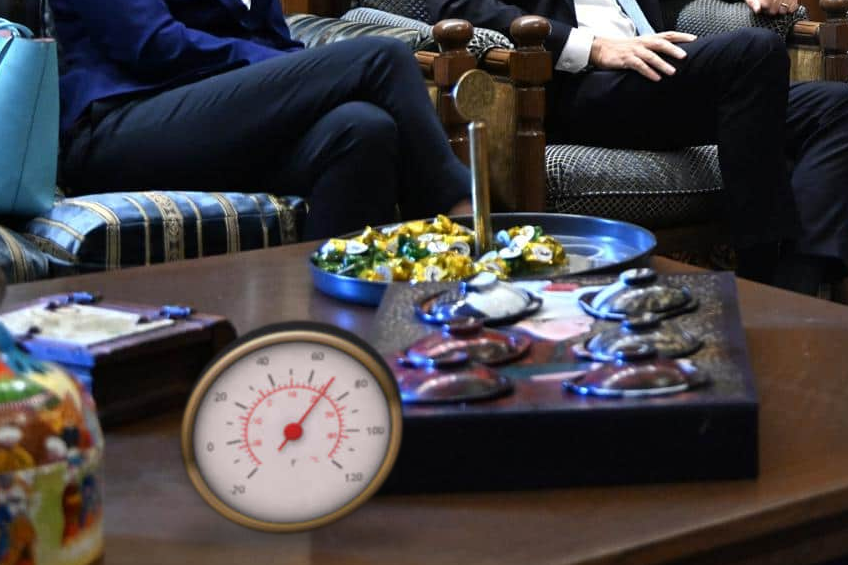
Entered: 70 °F
